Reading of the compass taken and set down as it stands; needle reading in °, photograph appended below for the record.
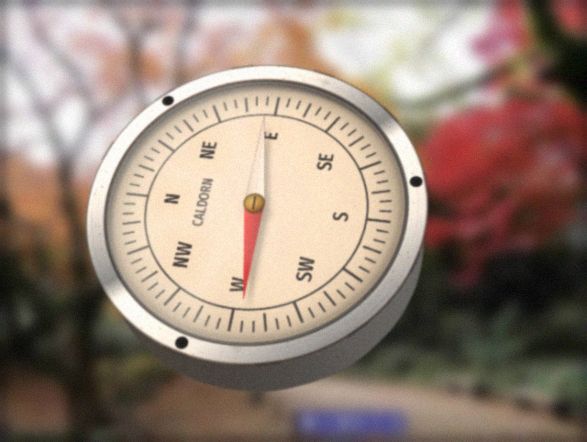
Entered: 265 °
